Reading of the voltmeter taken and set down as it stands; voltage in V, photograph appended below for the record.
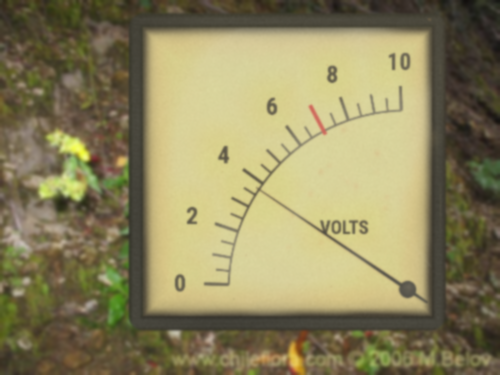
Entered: 3.75 V
